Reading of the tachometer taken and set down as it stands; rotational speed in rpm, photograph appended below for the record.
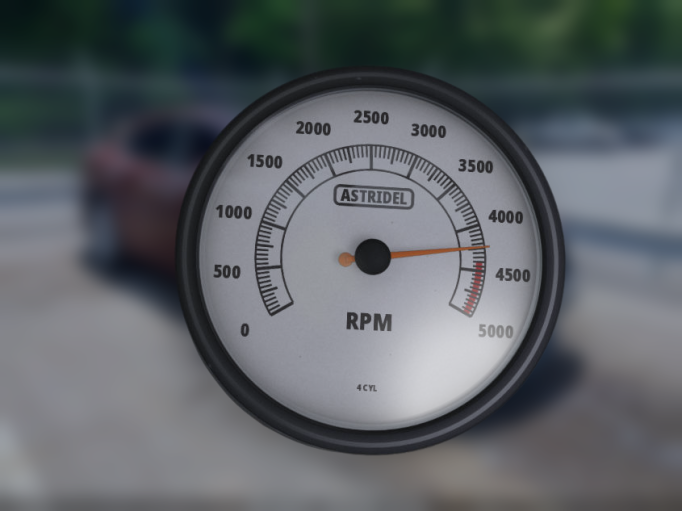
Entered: 4250 rpm
